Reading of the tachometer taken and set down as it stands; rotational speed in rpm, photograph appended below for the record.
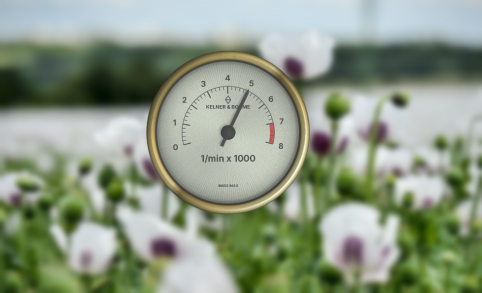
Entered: 5000 rpm
